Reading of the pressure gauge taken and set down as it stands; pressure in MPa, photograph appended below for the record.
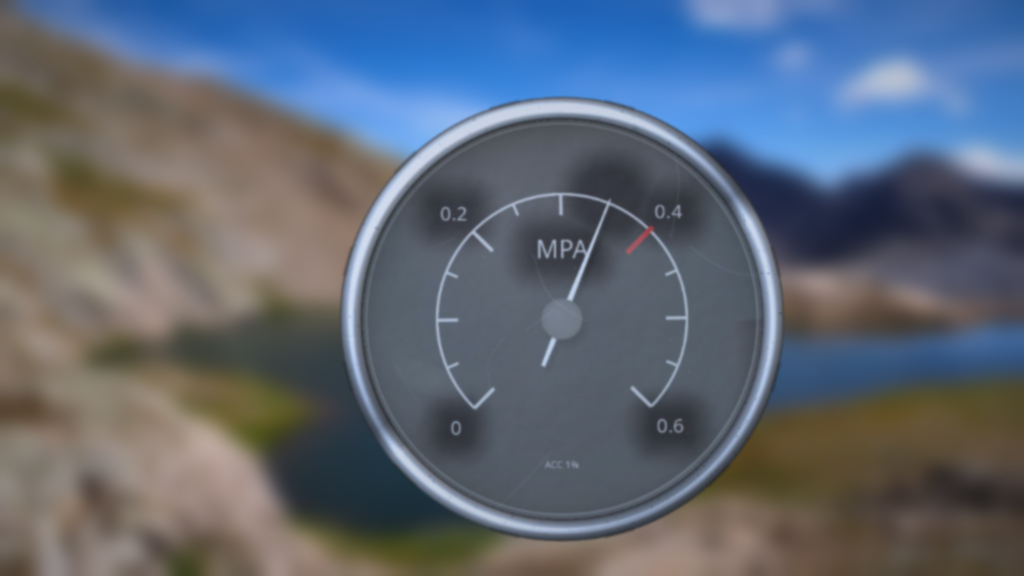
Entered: 0.35 MPa
